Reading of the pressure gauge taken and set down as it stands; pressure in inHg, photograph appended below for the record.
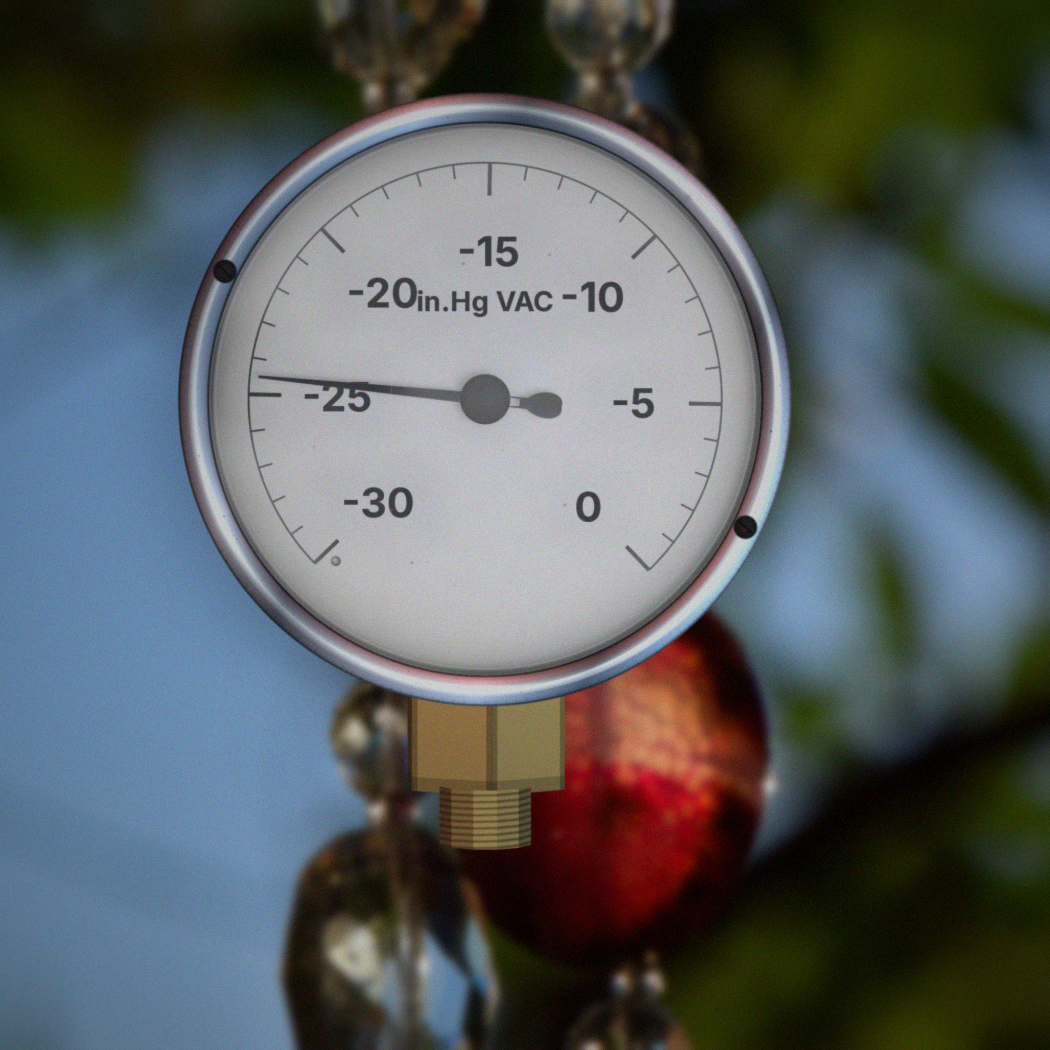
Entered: -24.5 inHg
